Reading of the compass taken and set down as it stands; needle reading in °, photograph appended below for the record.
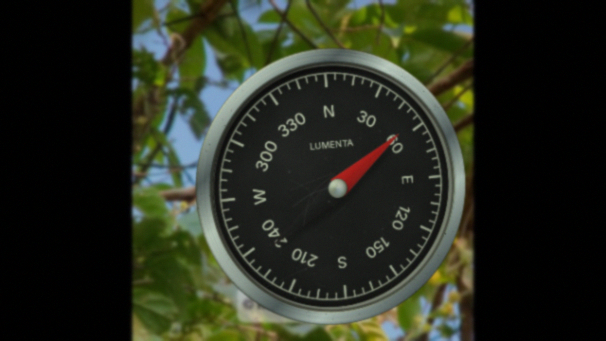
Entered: 55 °
